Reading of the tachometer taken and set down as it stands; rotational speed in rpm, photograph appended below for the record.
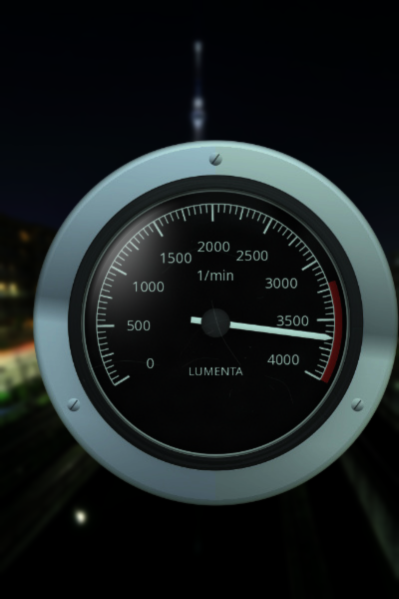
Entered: 3650 rpm
